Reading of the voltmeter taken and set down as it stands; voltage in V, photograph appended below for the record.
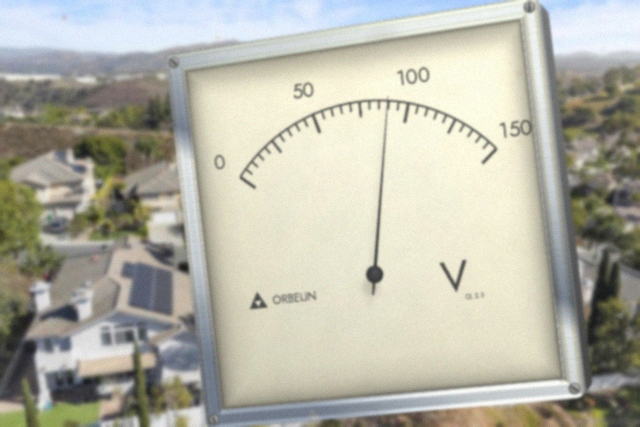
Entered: 90 V
